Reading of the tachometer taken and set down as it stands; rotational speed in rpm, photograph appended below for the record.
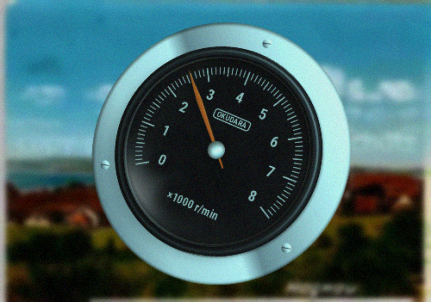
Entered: 2600 rpm
